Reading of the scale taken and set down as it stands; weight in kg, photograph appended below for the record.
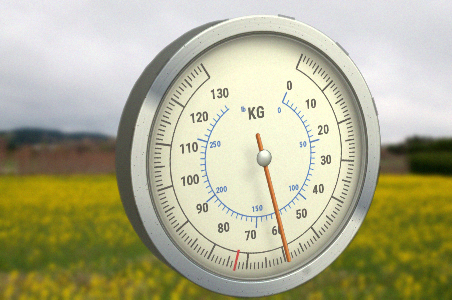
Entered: 60 kg
